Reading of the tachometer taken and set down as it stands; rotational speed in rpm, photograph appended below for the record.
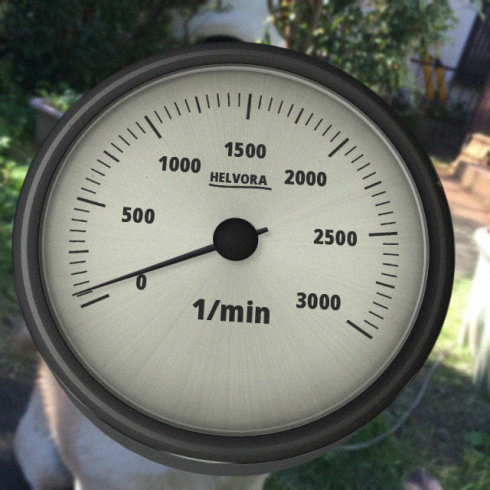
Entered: 50 rpm
